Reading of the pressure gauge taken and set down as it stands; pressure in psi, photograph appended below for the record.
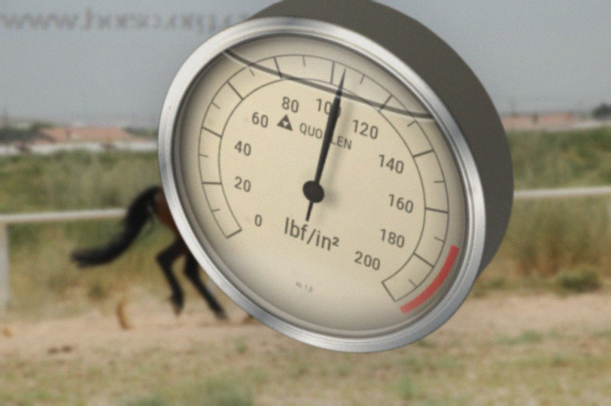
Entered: 105 psi
